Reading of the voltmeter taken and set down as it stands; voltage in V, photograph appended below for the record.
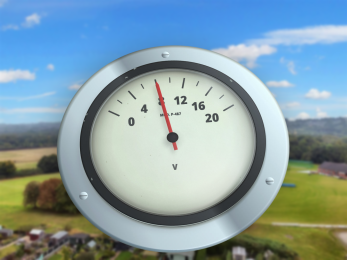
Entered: 8 V
